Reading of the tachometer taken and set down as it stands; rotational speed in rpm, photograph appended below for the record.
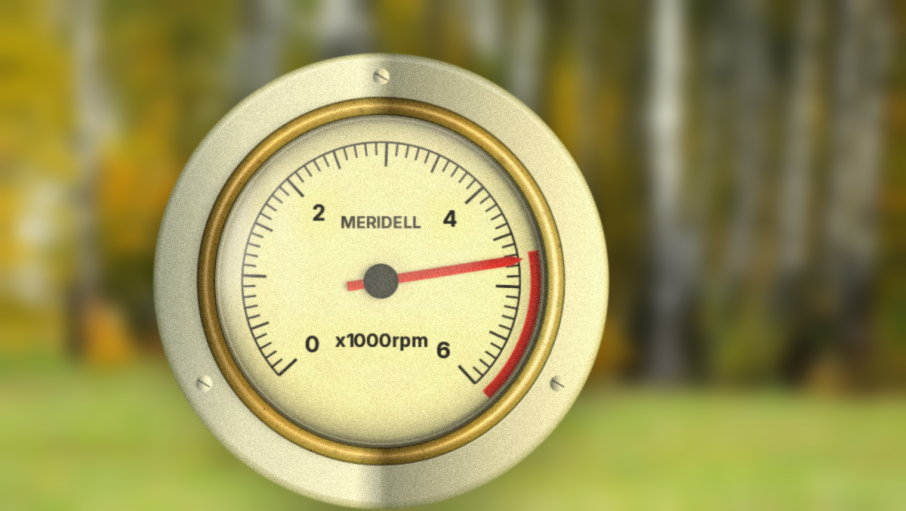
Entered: 4750 rpm
